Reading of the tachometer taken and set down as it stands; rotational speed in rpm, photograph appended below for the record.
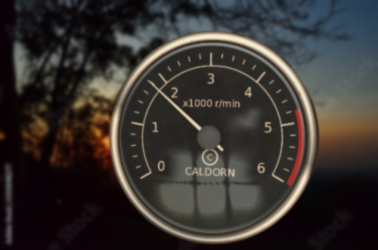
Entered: 1800 rpm
